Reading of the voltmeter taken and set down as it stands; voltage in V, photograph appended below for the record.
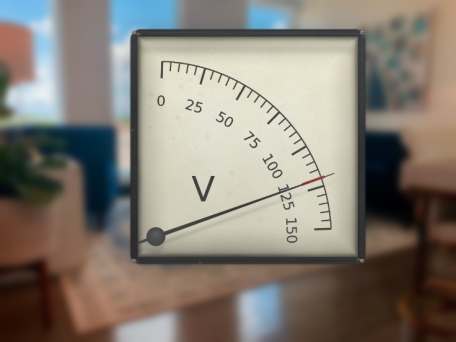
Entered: 120 V
